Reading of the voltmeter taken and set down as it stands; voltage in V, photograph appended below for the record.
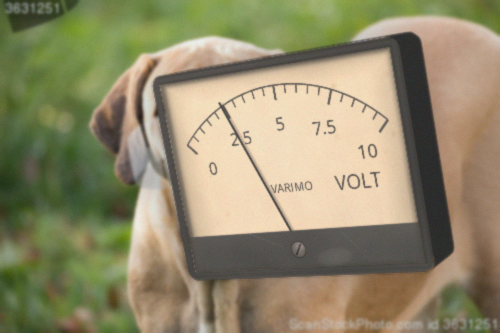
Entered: 2.5 V
